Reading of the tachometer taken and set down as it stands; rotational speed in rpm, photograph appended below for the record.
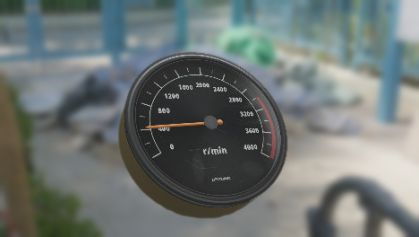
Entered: 400 rpm
